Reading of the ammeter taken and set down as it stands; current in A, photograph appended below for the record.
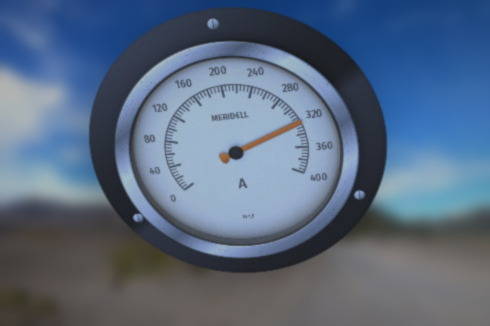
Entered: 320 A
